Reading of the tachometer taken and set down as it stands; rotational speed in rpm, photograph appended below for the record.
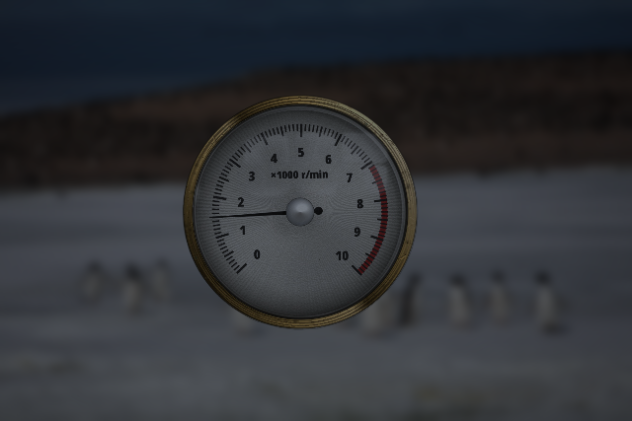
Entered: 1500 rpm
